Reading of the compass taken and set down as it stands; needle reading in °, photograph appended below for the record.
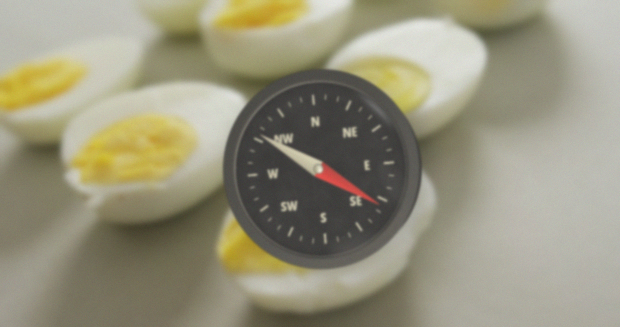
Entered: 125 °
